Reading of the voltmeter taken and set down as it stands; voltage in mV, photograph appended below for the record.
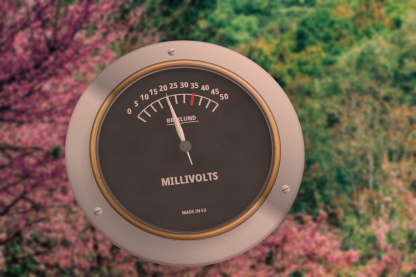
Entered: 20 mV
